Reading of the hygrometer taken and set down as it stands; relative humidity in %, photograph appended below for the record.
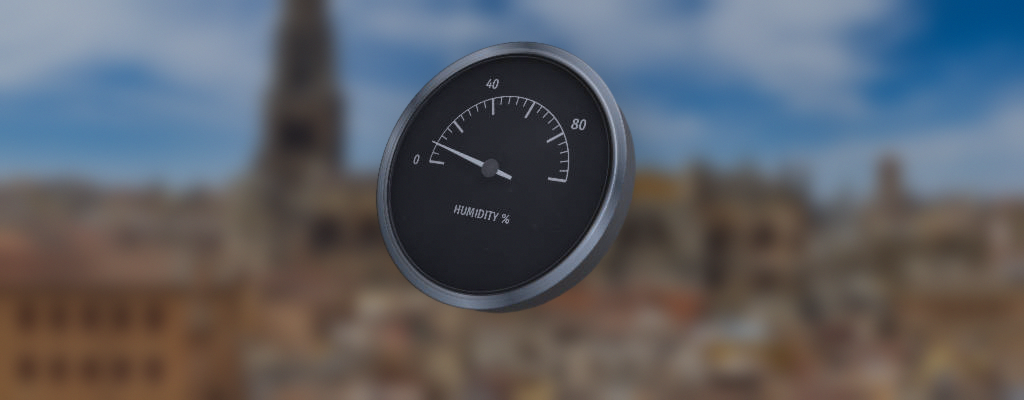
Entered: 8 %
